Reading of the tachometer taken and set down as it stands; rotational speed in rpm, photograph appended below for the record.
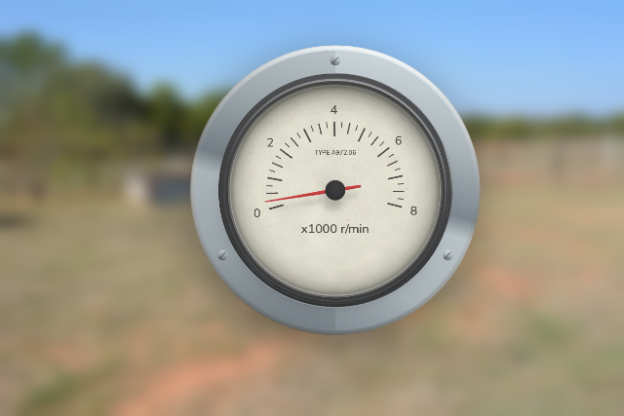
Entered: 250 rpm
